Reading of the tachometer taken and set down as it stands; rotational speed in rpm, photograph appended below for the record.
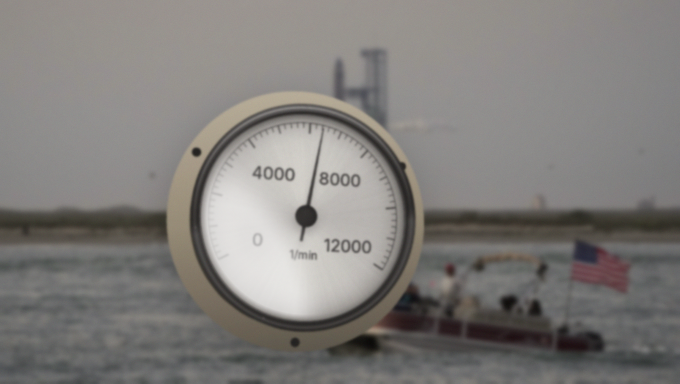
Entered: 6400 rpm
